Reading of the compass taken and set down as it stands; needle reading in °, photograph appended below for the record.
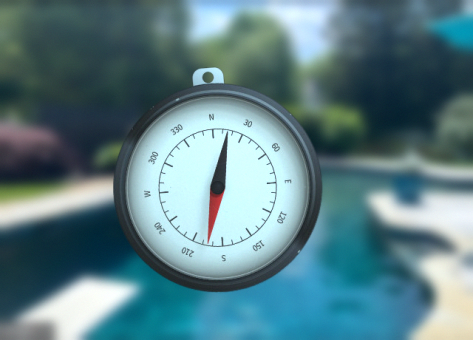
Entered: 195 °
